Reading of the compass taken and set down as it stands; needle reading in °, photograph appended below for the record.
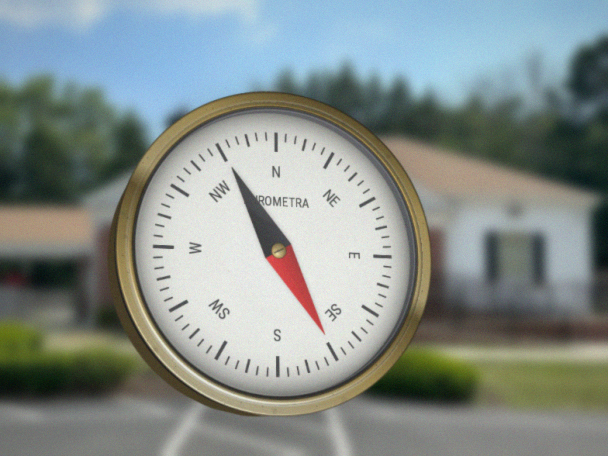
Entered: 150 °
